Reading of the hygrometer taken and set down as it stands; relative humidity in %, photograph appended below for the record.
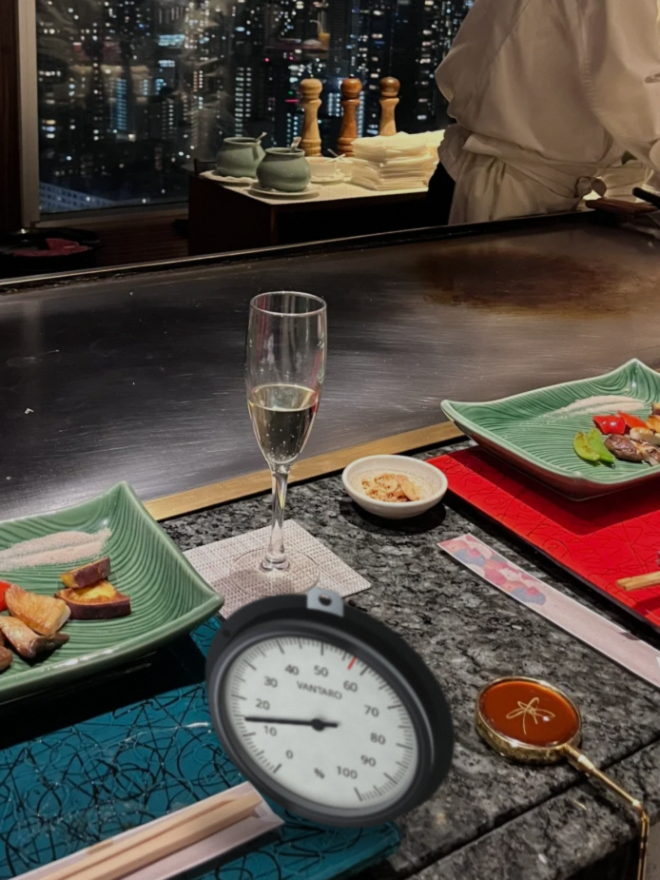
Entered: 15 %
